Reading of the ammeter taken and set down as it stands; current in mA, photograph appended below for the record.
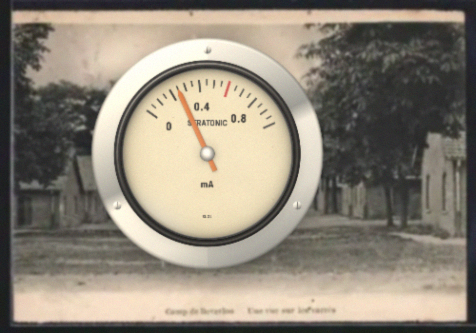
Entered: 0.25 mA
